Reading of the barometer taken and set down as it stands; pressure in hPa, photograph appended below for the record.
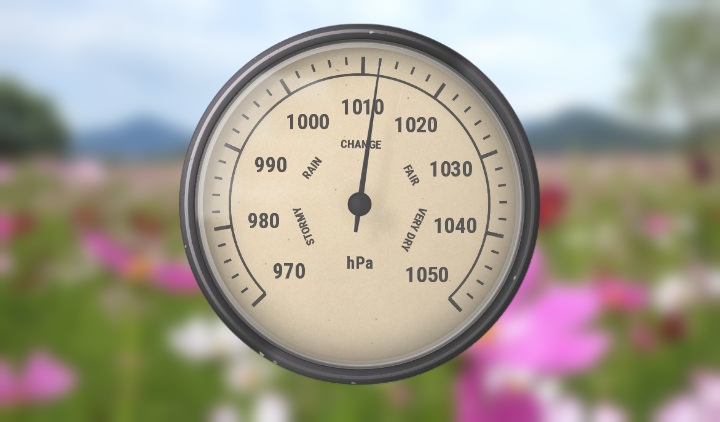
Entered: 1012 hPa
